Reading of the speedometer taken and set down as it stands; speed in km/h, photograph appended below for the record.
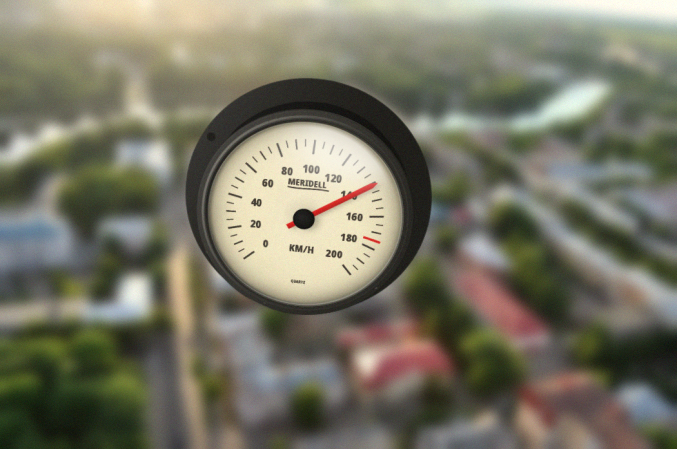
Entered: 140 km/h
